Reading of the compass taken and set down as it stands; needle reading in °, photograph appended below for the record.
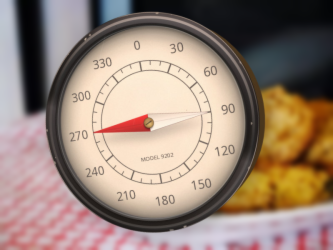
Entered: 270 °
